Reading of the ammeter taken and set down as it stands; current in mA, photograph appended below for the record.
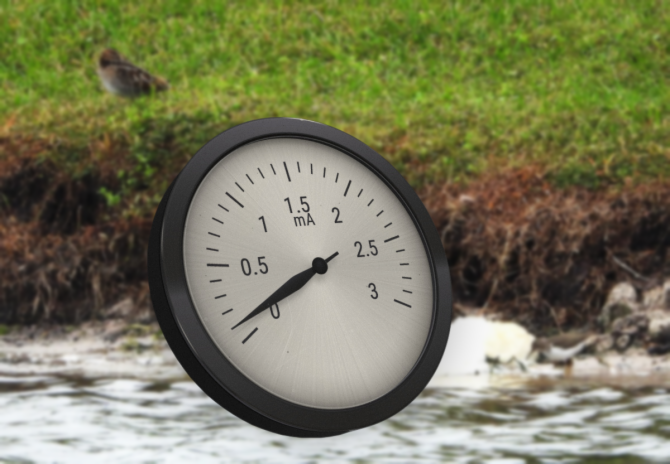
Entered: 0.1 mA
